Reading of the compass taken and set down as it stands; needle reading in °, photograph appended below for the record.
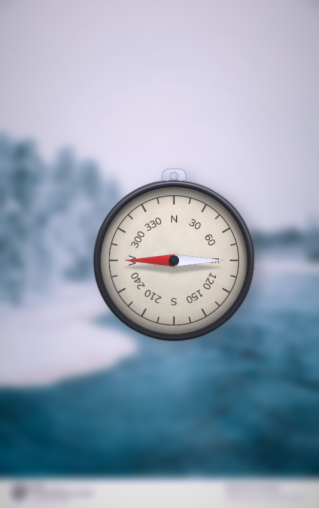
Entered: 270 °
